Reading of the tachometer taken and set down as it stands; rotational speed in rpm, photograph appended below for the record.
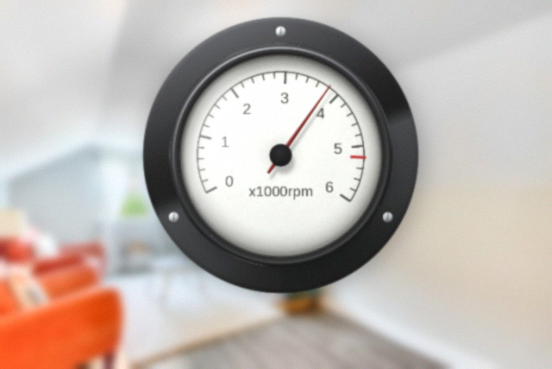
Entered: 3800 rpm
